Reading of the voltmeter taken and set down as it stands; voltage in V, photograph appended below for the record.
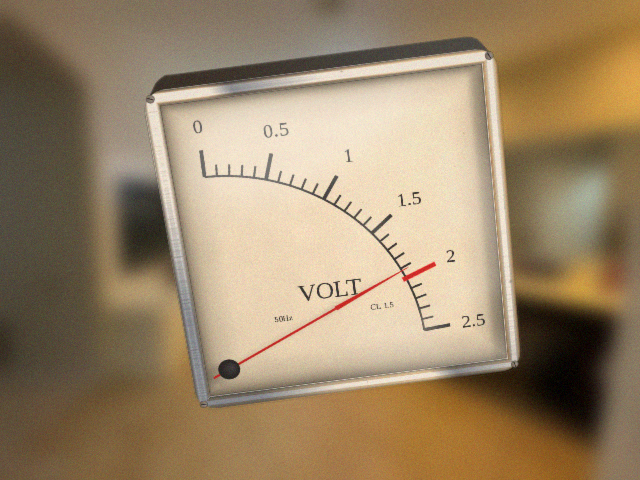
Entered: 1.9 V
